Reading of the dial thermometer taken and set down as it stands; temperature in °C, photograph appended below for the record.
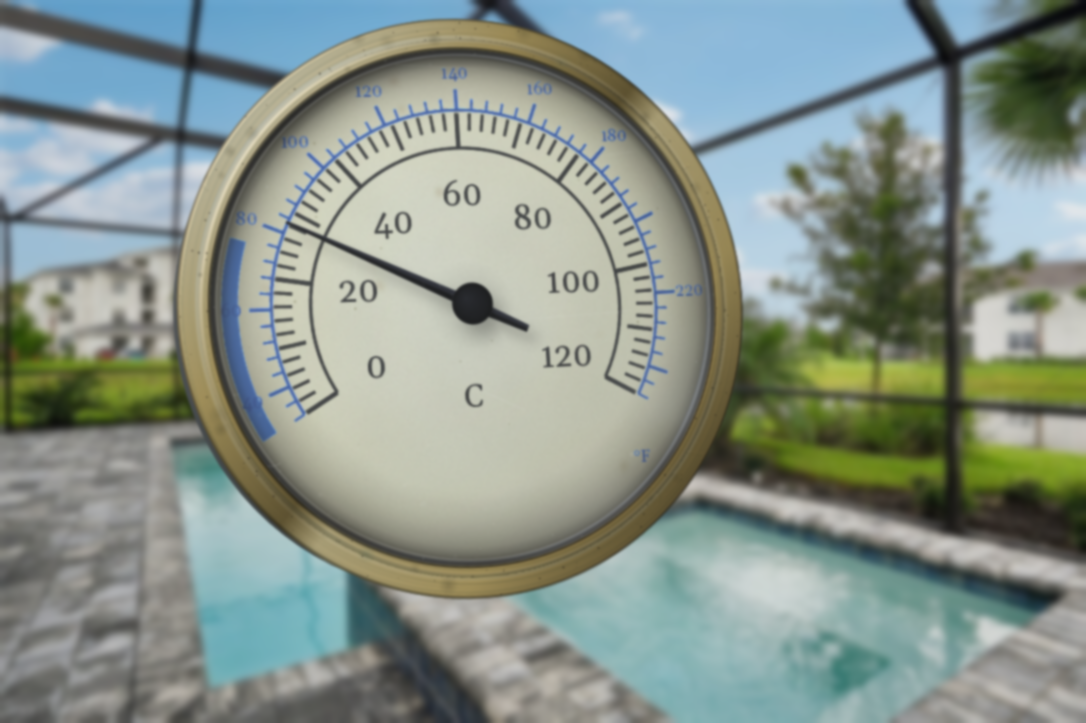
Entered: 28 °C
